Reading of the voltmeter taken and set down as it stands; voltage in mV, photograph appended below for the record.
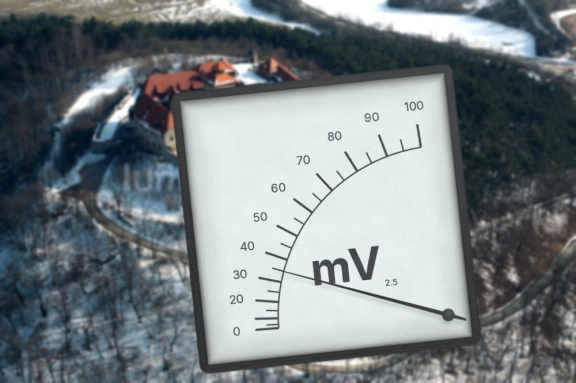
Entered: 35 mV
